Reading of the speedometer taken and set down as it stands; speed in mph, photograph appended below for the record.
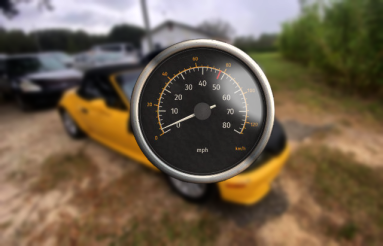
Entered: 2 mph
